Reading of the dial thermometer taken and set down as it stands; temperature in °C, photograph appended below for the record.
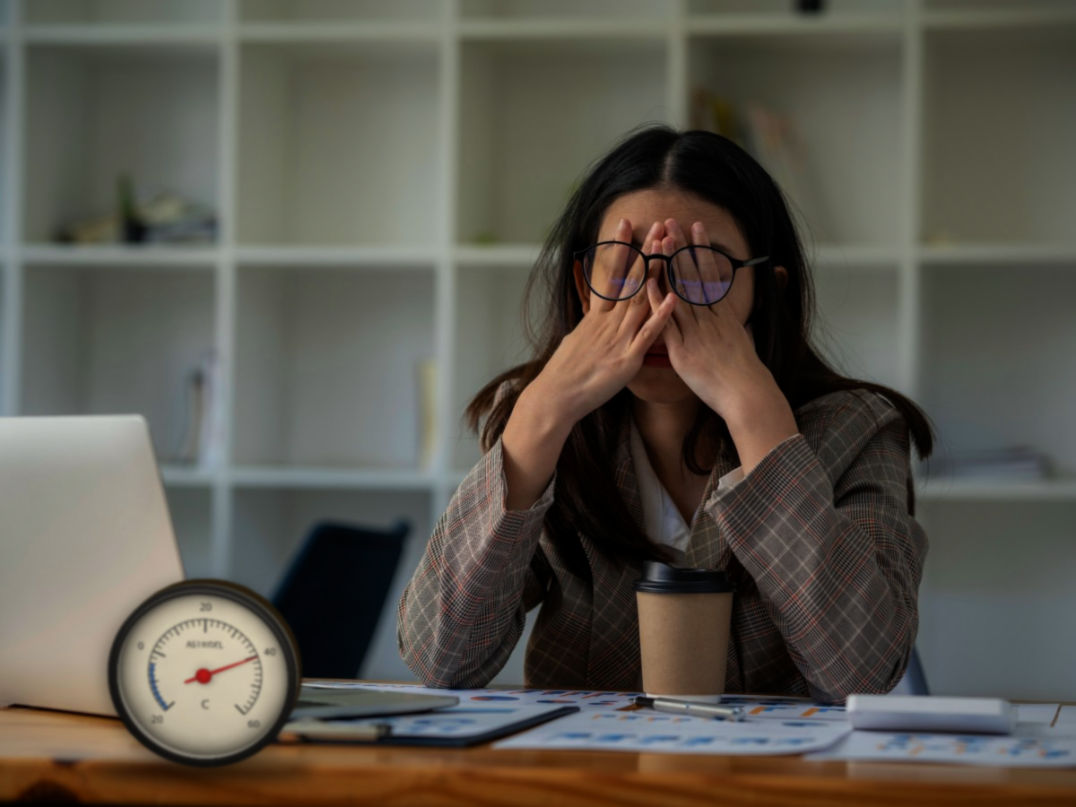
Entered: 40 °C
